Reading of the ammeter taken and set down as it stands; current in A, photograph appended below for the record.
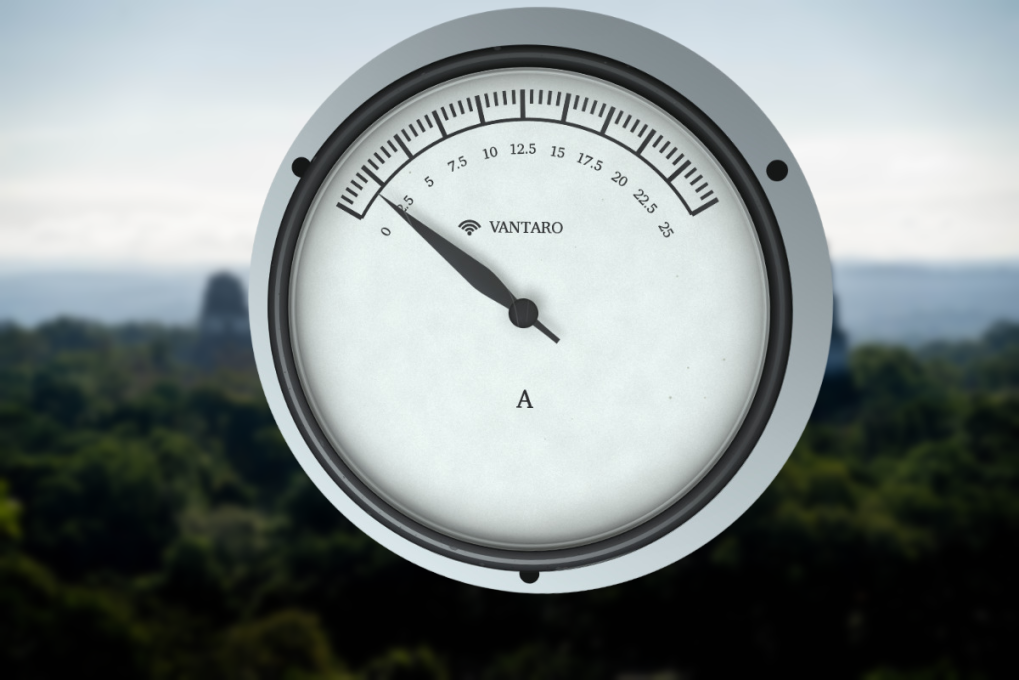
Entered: 2 A
